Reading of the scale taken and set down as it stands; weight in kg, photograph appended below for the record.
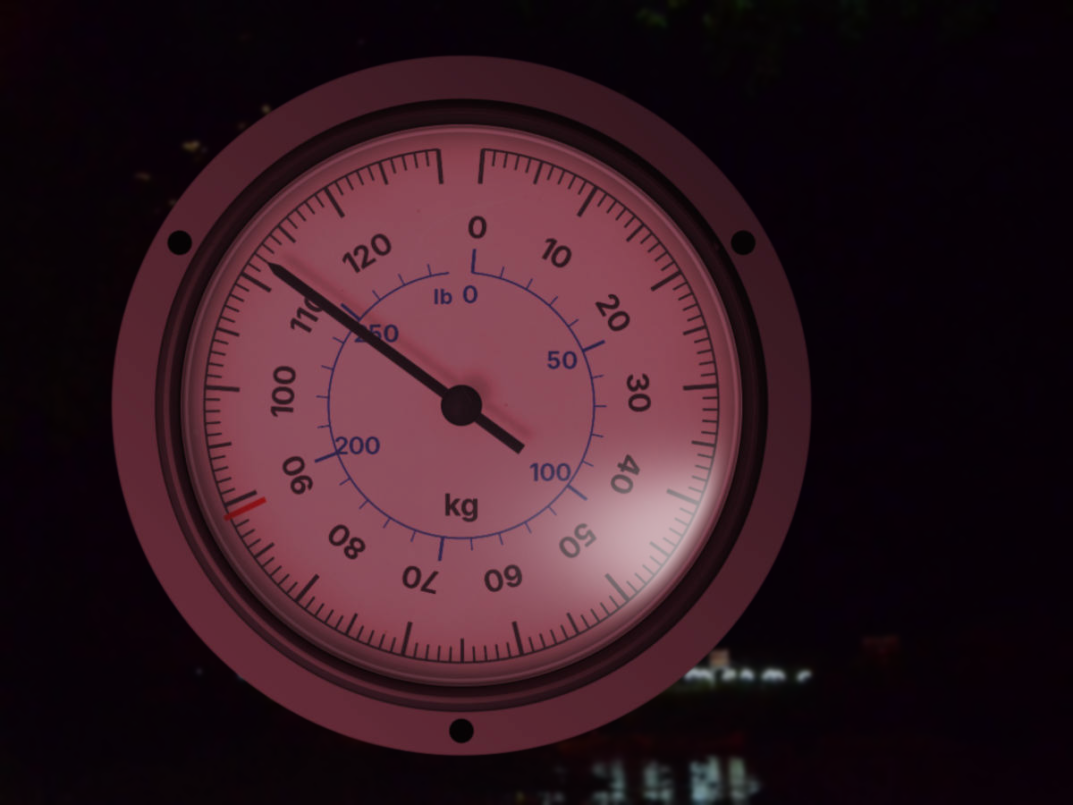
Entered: 112 kg
